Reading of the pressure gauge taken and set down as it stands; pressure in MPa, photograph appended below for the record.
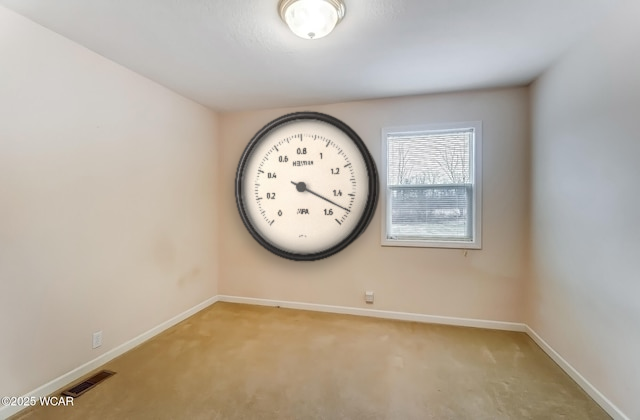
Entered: 1.5 MPa
